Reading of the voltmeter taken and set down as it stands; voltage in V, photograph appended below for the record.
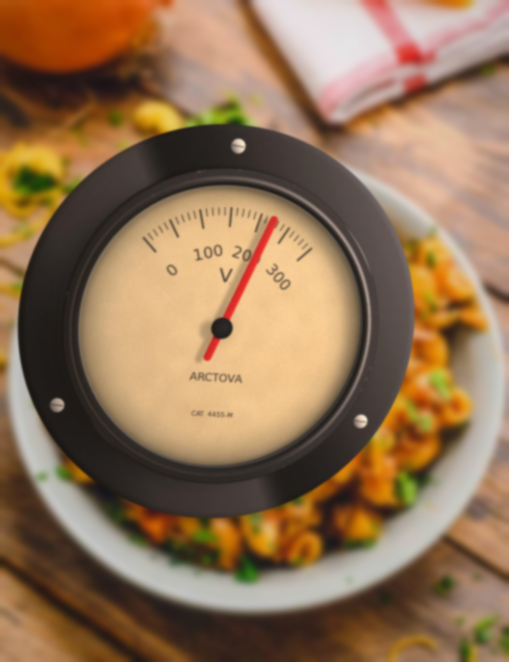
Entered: 220 V
